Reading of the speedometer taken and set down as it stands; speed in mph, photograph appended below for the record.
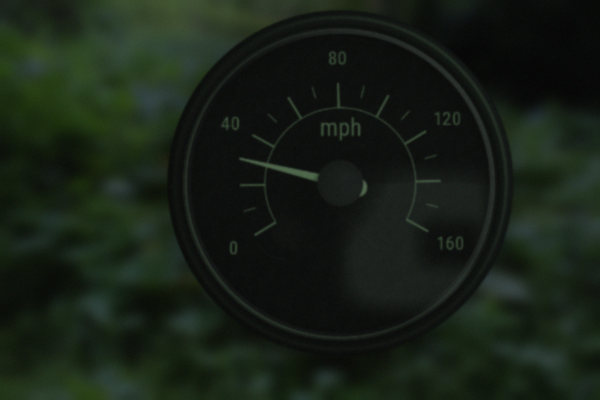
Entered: 30 mph
